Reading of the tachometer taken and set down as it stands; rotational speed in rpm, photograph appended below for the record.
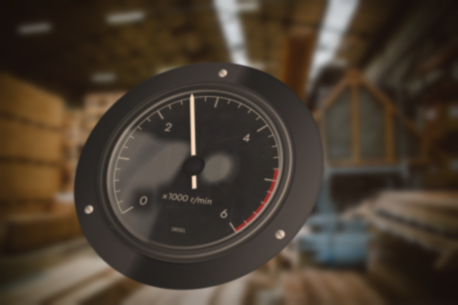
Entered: 2600 rpm
